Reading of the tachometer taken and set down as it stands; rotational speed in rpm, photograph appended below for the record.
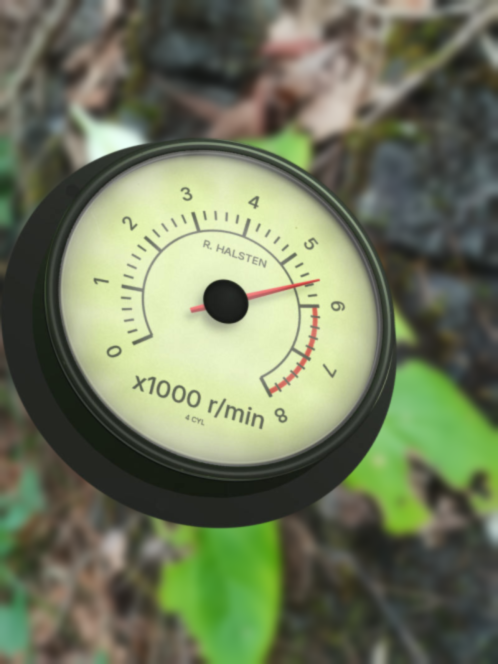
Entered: 5600 rpm
